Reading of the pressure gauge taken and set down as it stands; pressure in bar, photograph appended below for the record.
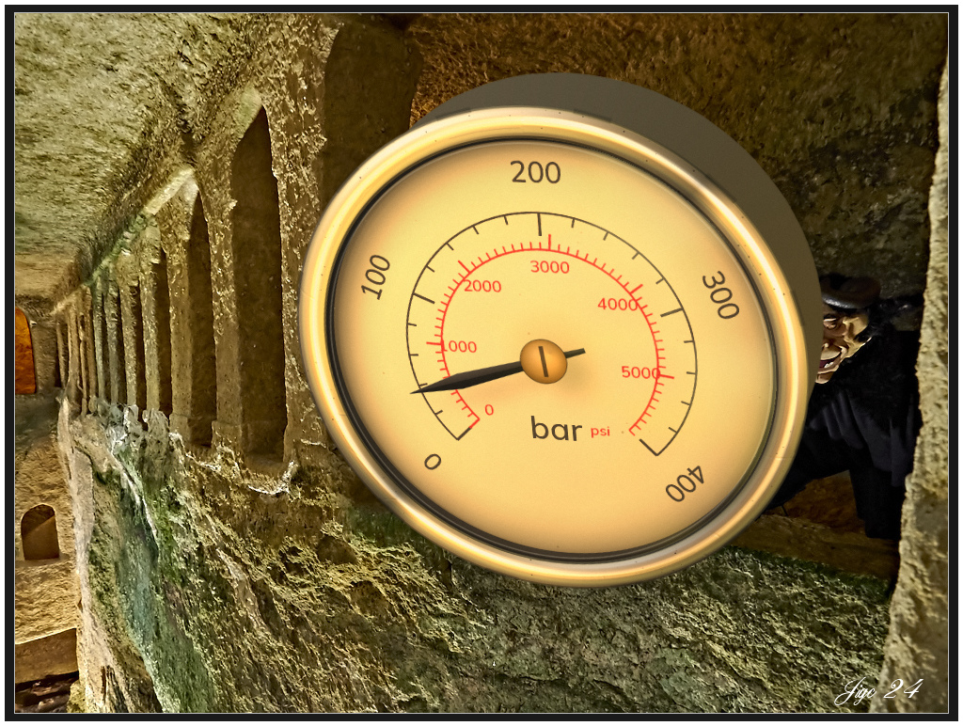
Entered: 40 bar
